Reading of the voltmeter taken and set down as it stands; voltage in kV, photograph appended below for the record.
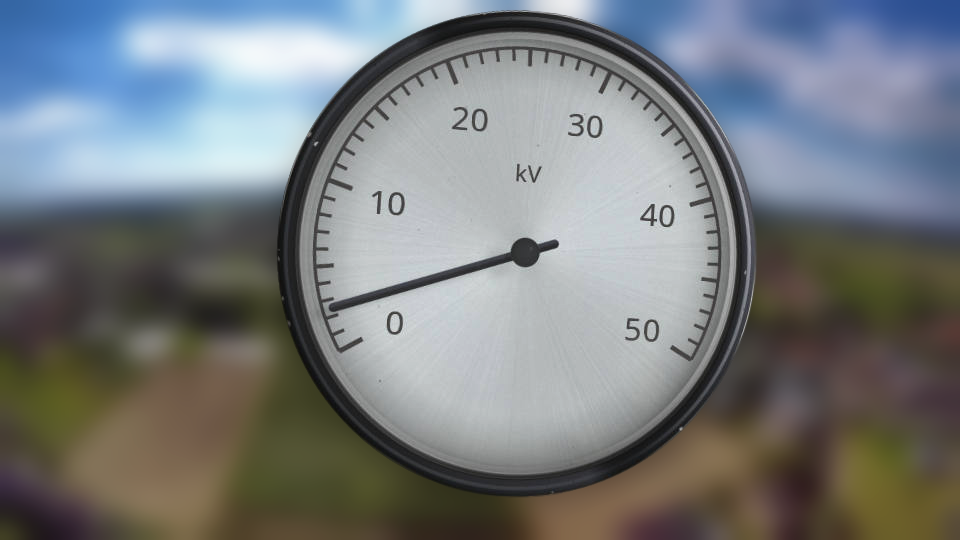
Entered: 2.5 kV
